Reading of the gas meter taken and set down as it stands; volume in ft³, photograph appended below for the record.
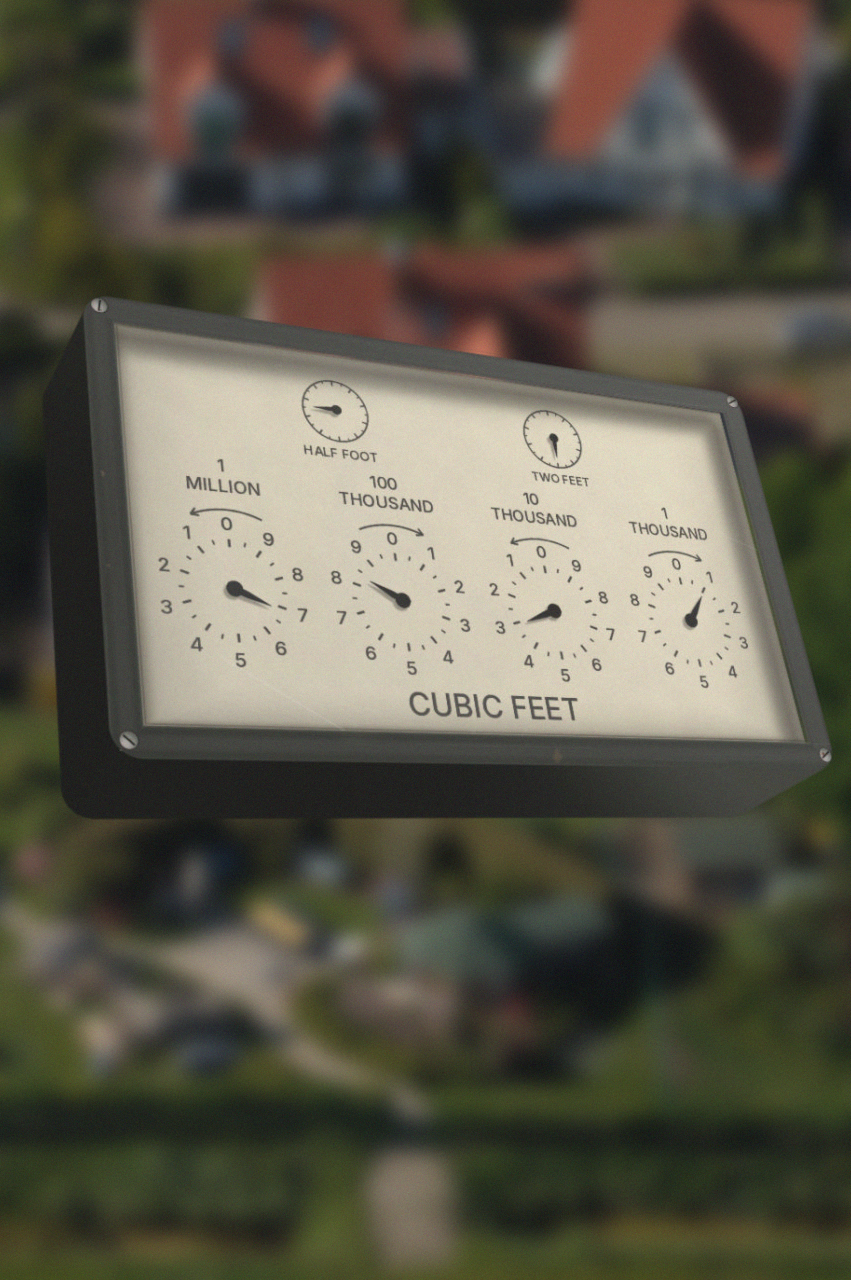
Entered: 683100 ft³
